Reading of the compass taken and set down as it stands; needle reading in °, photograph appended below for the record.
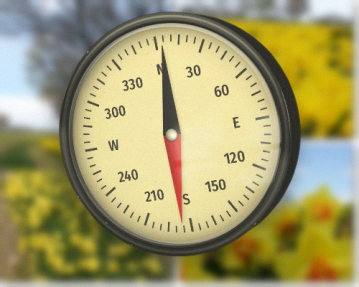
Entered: 185 °
